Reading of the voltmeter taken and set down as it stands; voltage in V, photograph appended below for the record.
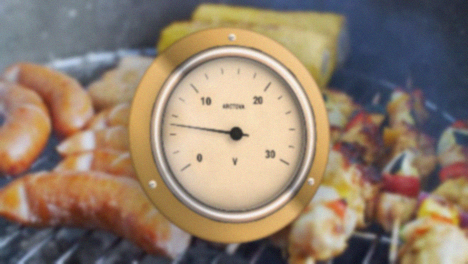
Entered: 5 V
